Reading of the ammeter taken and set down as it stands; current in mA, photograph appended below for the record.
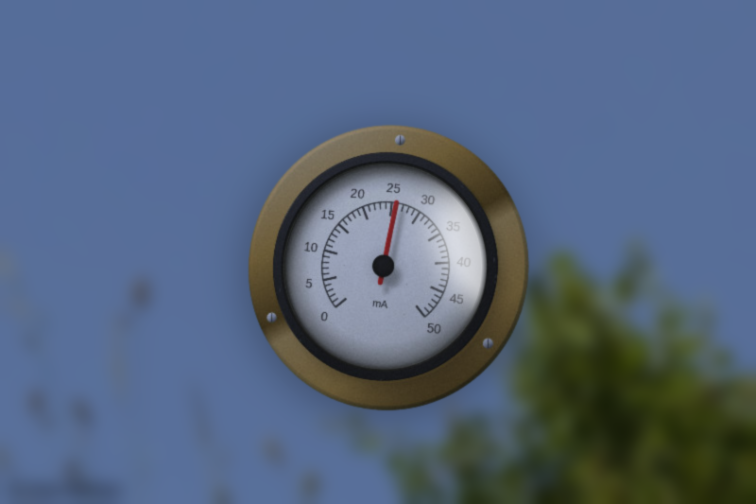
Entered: 26 mA
